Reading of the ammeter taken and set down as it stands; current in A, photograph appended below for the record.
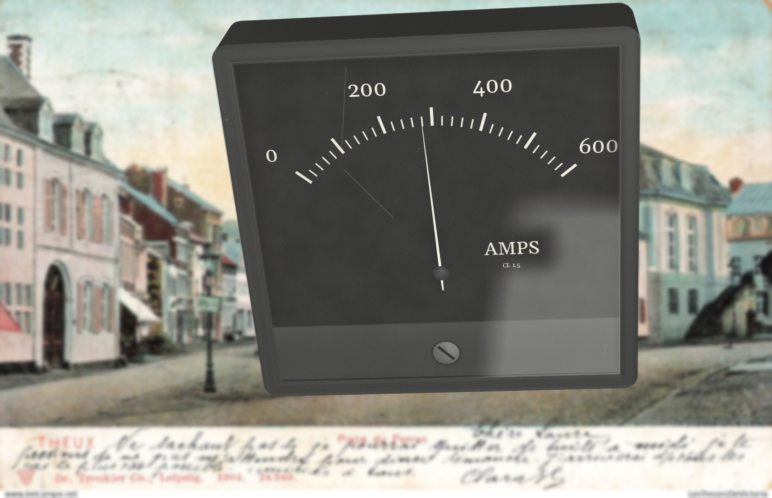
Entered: 280 A
